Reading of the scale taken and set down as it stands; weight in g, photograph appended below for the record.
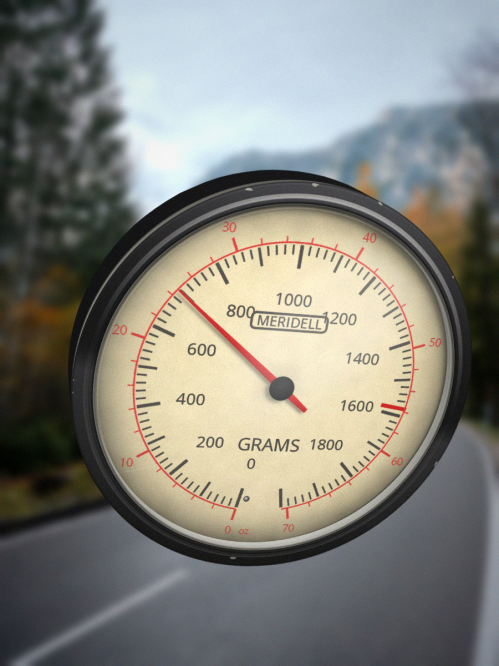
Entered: 700 g
